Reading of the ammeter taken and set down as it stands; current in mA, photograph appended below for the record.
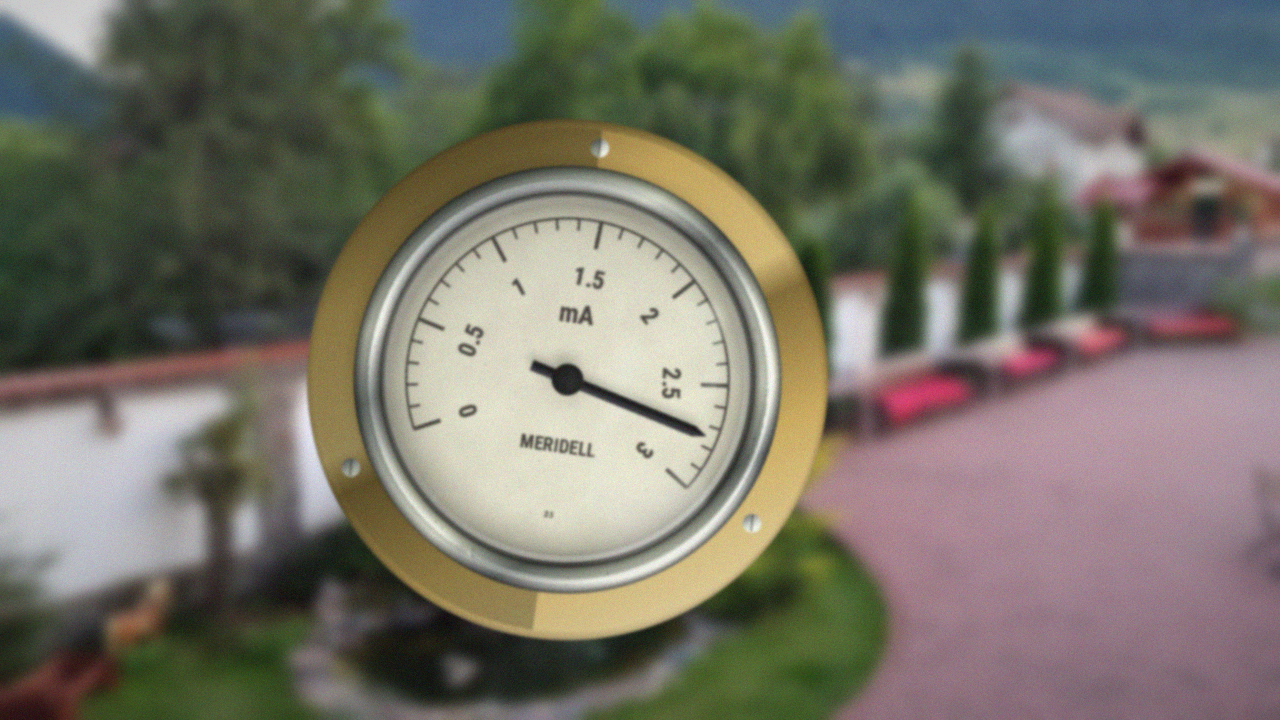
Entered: 2.75 mA
